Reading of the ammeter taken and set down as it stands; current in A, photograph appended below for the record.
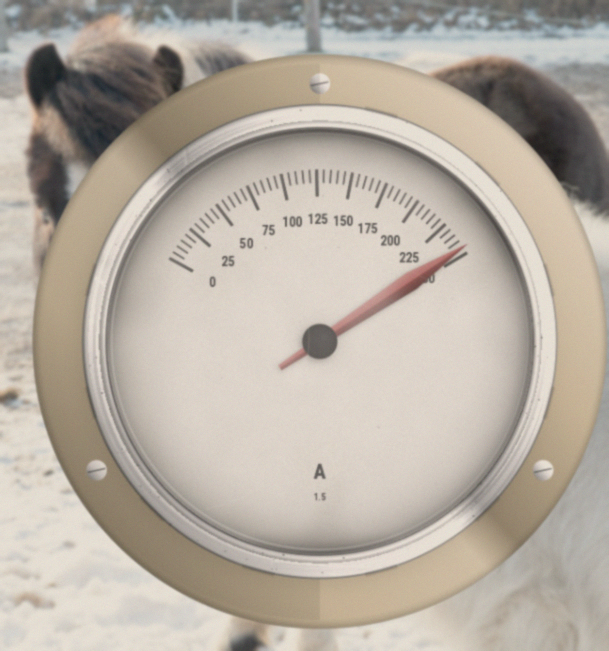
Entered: 245 A
